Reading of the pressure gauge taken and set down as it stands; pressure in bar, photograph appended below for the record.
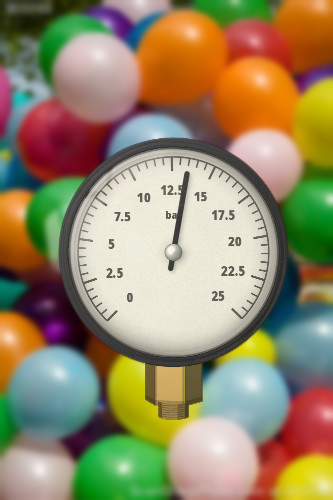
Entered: 13.5 bar
